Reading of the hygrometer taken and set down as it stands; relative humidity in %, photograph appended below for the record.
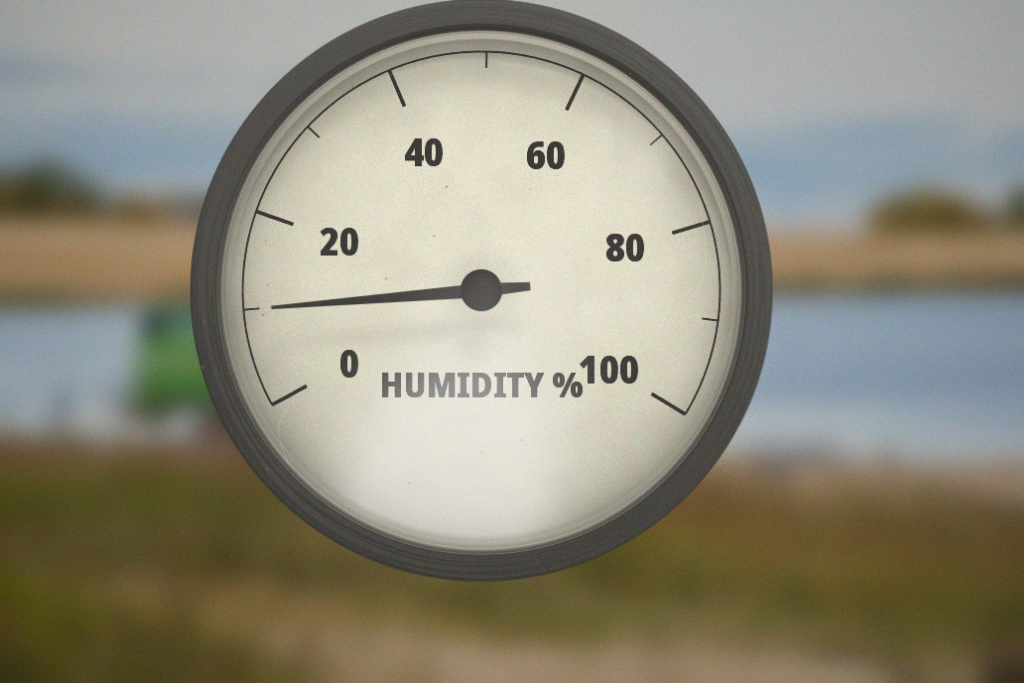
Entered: 10 %
